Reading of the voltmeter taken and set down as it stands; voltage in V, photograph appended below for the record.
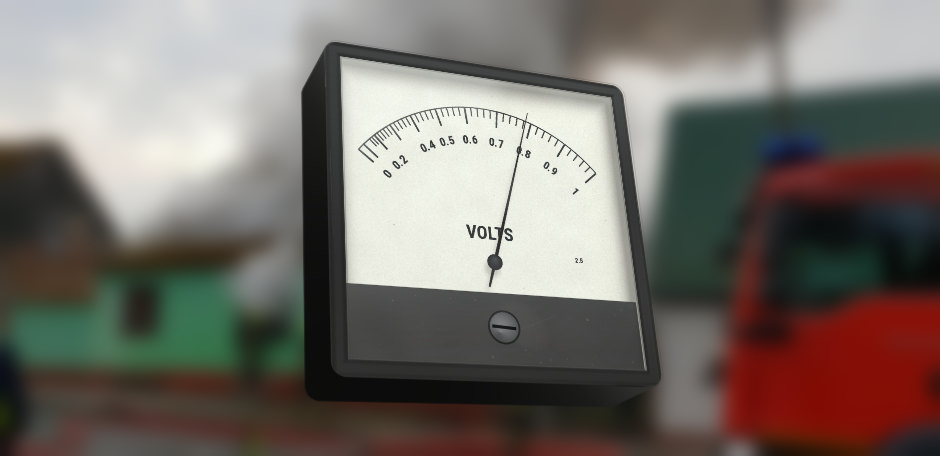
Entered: 0.78 V
